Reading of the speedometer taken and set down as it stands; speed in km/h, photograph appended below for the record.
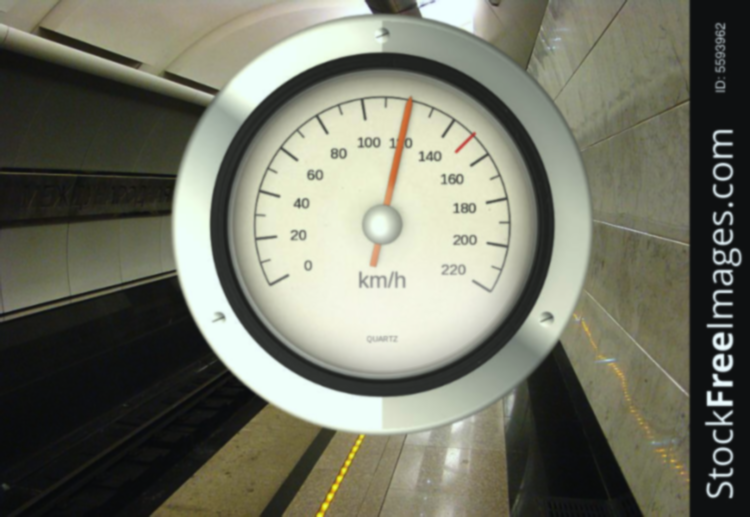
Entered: 120 km/h
